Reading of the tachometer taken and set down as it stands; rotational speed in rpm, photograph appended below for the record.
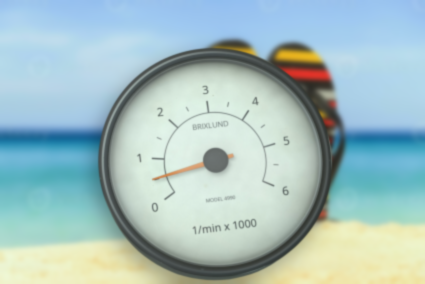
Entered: 500 rpm
